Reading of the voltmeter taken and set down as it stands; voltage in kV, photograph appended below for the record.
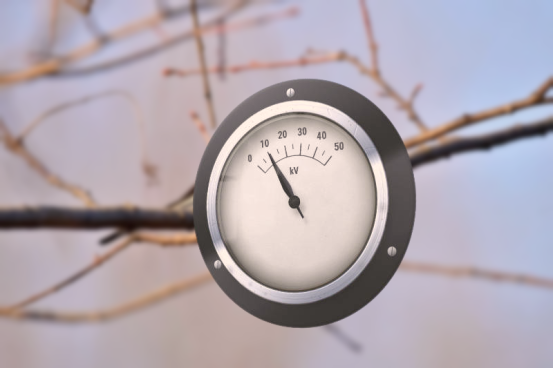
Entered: 10 kV
